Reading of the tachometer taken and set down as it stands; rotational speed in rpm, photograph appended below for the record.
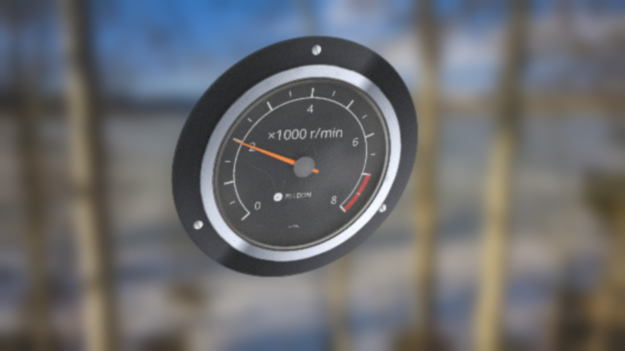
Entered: 2000 rpm
